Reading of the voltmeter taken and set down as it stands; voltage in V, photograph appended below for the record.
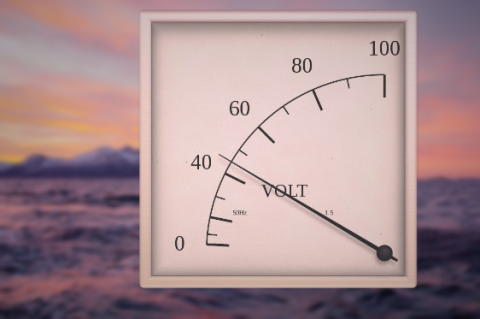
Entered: 45 V
